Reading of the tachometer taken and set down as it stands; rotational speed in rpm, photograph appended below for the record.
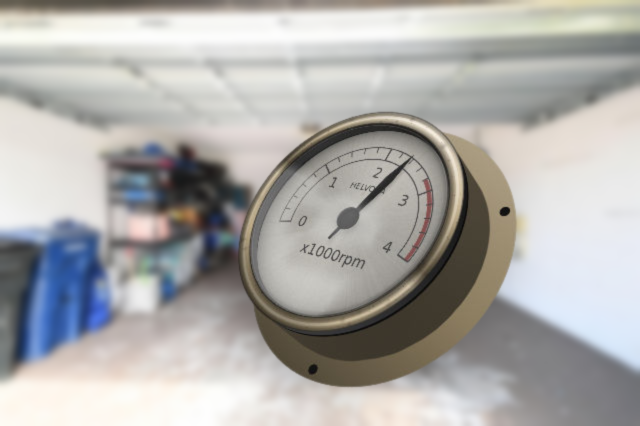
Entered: 2400 rpm
